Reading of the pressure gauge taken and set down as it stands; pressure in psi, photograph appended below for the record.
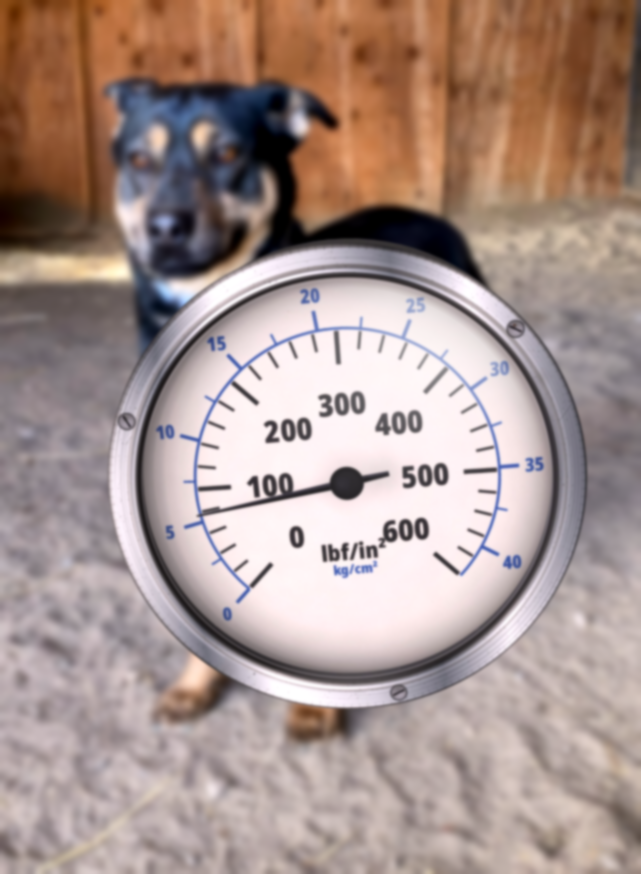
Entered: 80 psi
